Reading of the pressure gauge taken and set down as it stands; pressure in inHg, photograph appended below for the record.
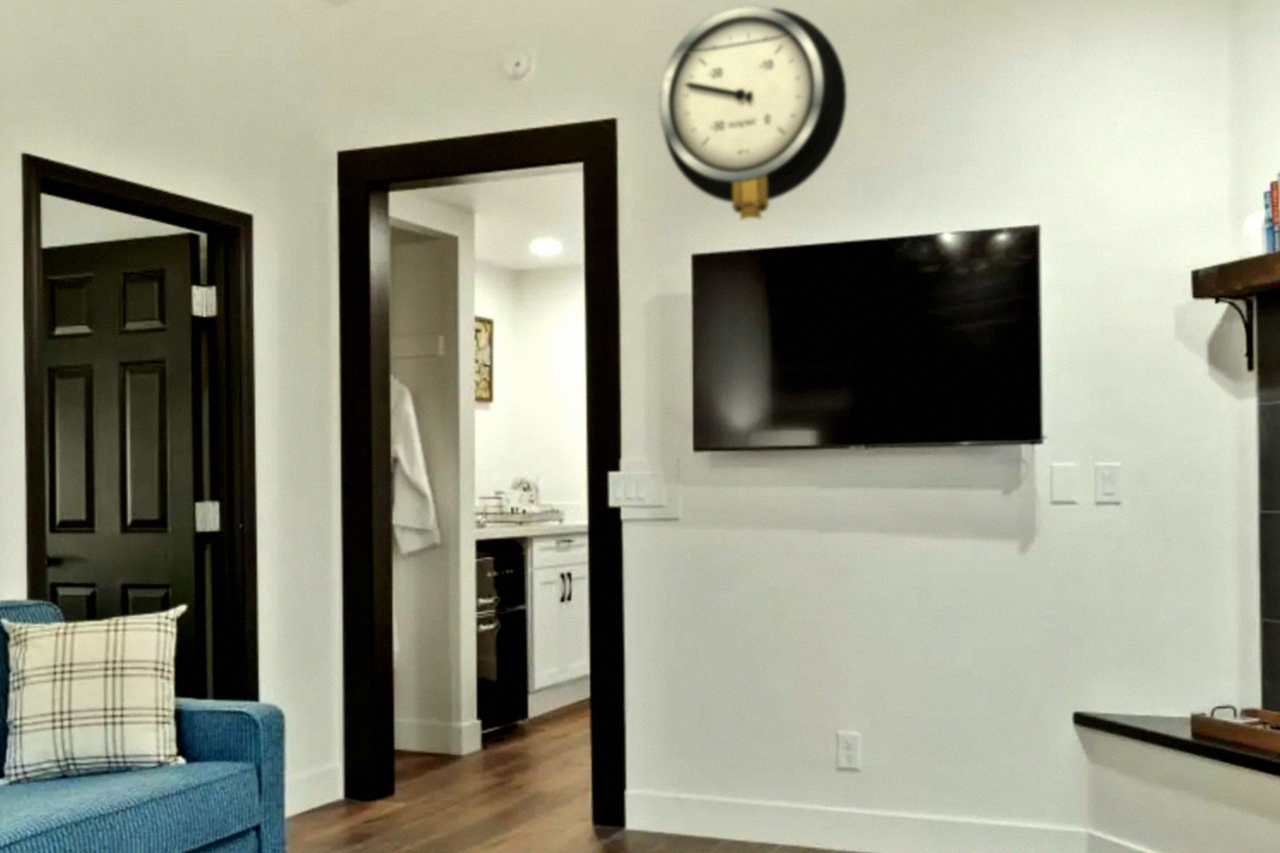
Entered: -23 inHg
